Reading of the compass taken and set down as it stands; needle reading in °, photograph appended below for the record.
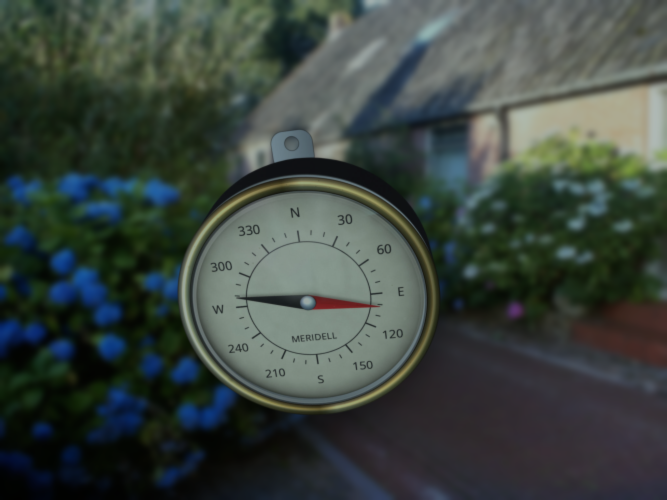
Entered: 100 °
